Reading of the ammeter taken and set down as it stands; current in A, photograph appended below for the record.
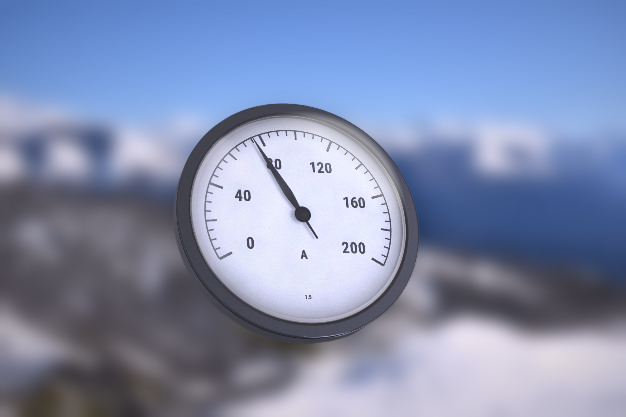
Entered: 75 A
